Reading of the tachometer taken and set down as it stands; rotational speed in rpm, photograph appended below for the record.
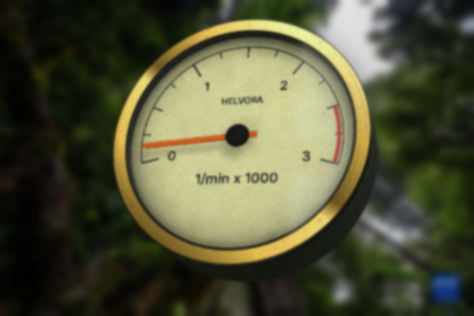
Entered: 125 rpm
